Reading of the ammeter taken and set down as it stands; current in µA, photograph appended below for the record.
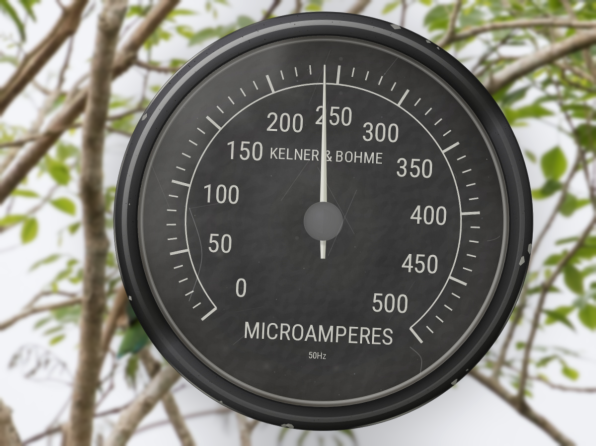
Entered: 240 µA
